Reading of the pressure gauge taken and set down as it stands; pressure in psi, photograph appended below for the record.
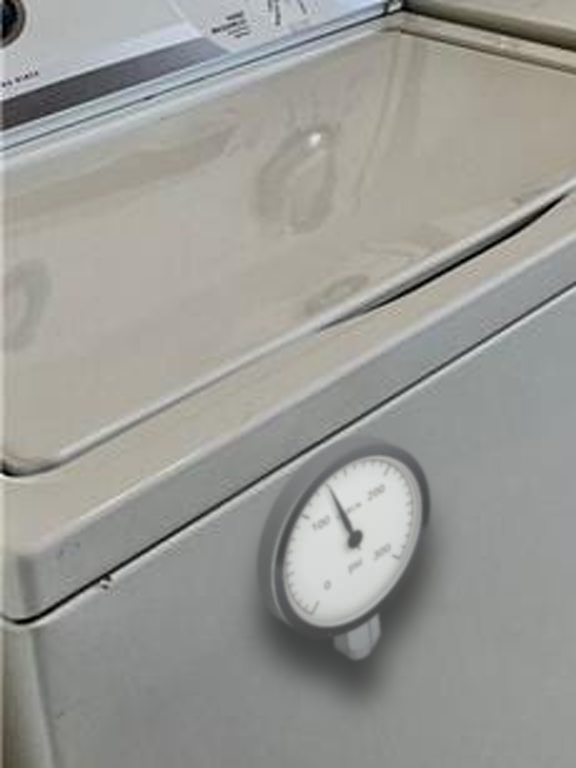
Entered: 130 psi
